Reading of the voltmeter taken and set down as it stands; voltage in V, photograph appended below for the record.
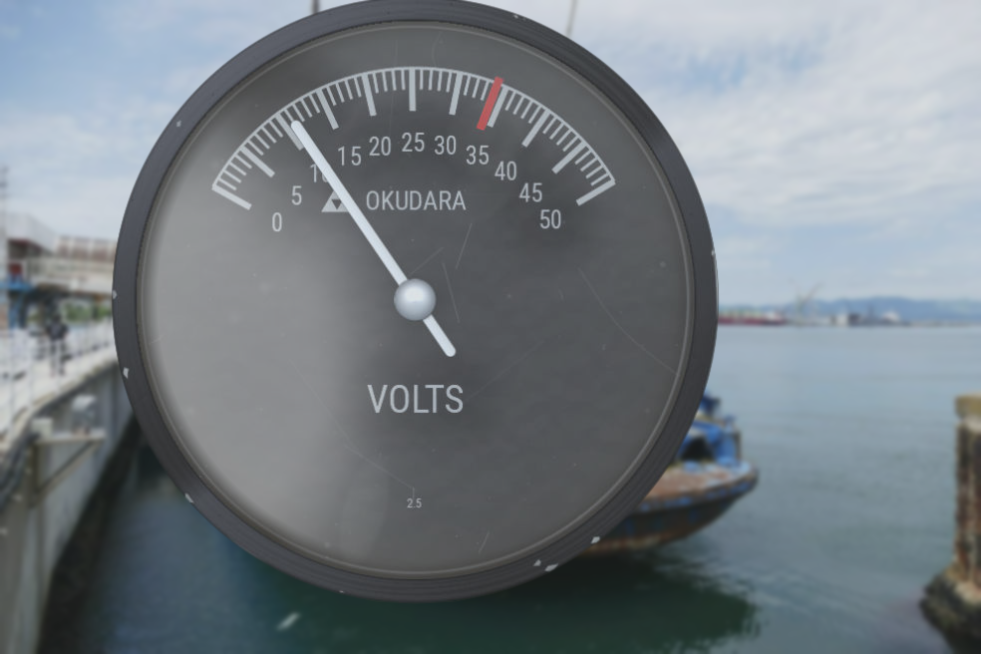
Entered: 11 V
